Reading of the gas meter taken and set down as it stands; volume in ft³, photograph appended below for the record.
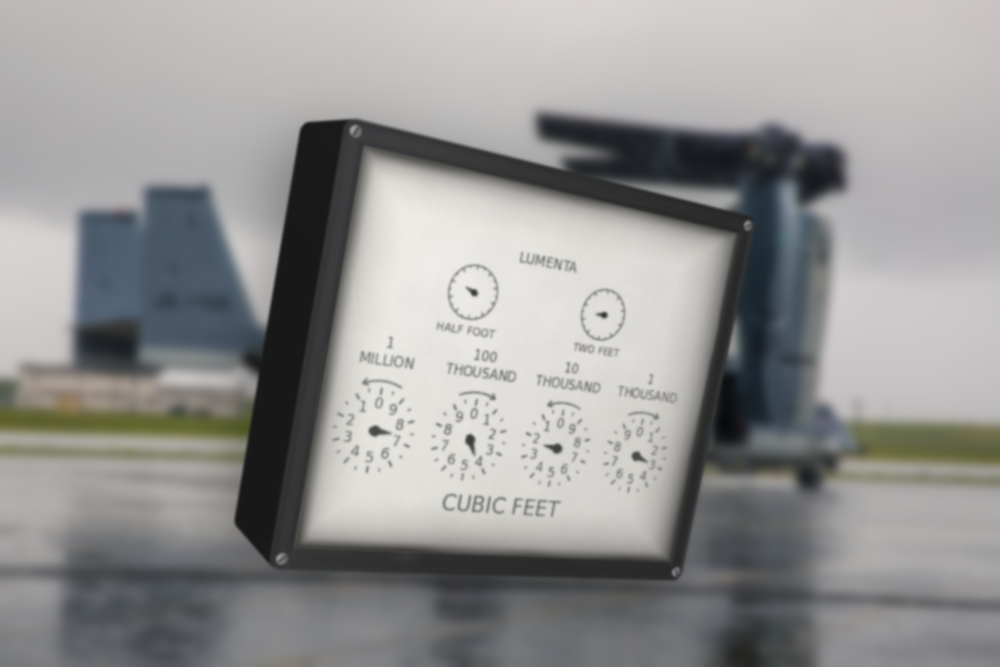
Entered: 742300 ft³
